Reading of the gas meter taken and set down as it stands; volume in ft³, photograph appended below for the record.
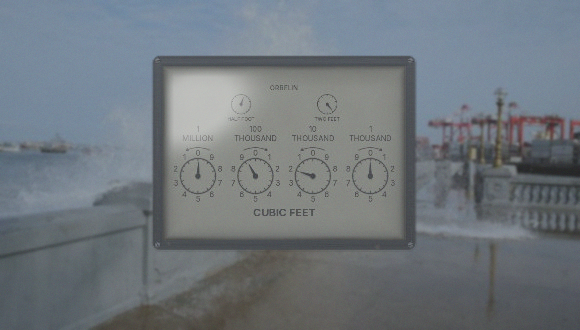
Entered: 992000 ft³
